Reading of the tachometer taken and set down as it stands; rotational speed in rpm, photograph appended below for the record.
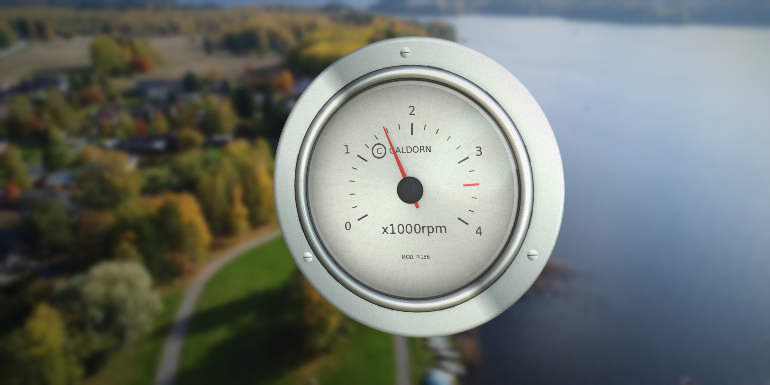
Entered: 1600 rpm
